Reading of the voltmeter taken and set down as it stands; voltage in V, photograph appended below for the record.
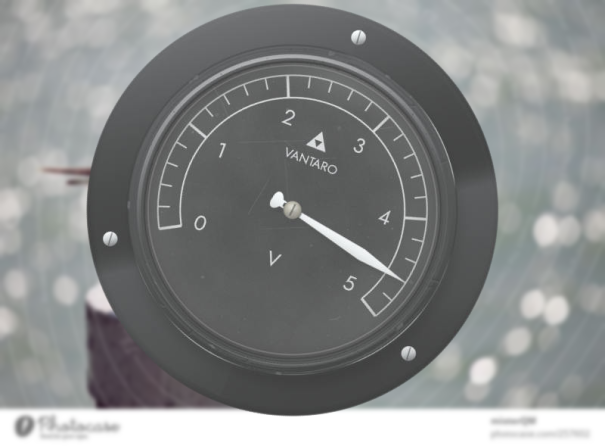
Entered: 4.6 V
